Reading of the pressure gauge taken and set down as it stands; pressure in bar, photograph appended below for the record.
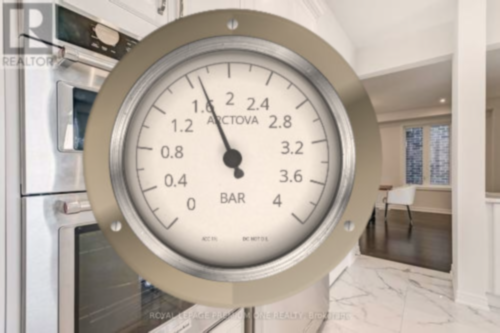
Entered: 1.7 bar
